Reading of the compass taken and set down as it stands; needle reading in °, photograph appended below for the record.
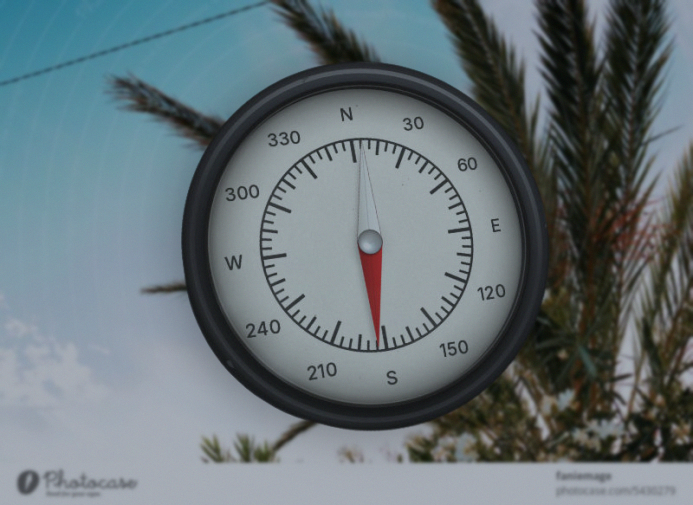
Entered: 185 °
